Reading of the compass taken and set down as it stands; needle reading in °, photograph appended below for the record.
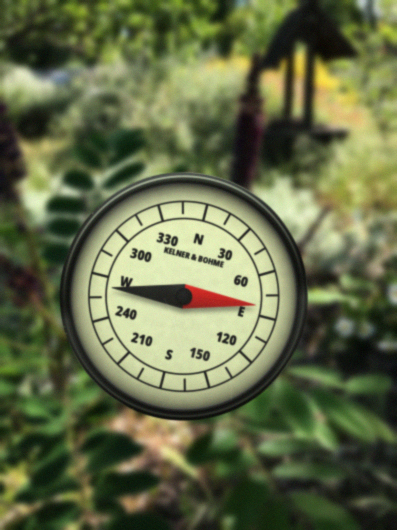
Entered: 82.5 °
